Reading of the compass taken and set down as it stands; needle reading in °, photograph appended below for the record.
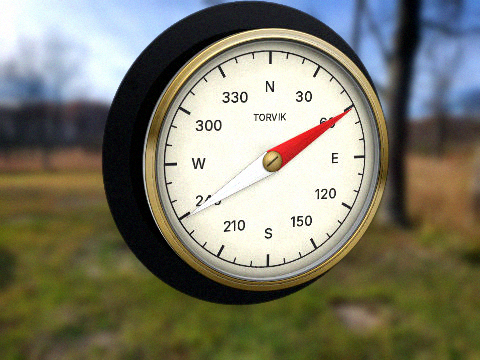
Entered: 60 °
